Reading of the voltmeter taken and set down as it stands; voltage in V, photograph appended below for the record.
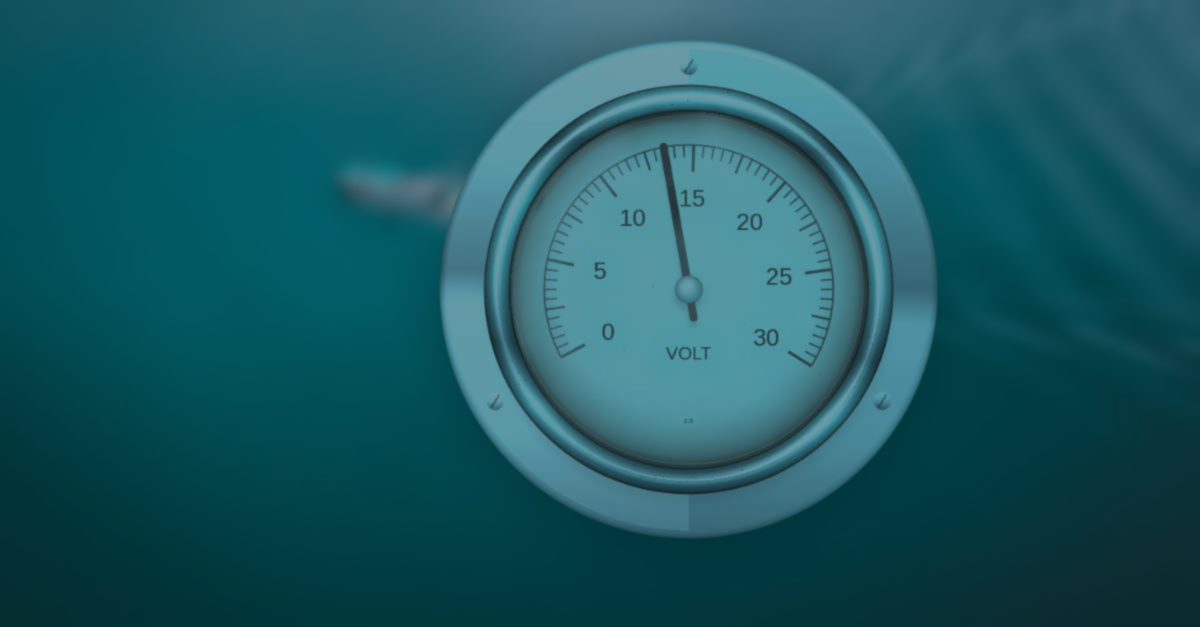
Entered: 13.5 V
